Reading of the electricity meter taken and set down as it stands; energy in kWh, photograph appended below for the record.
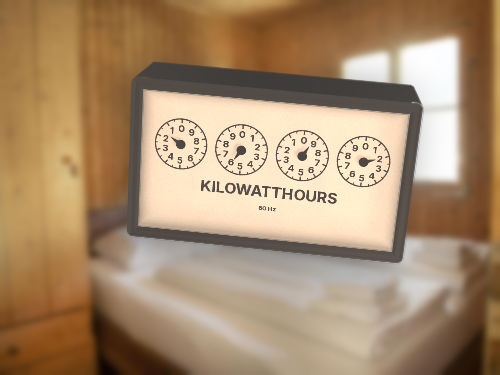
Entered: 1592 kWh
